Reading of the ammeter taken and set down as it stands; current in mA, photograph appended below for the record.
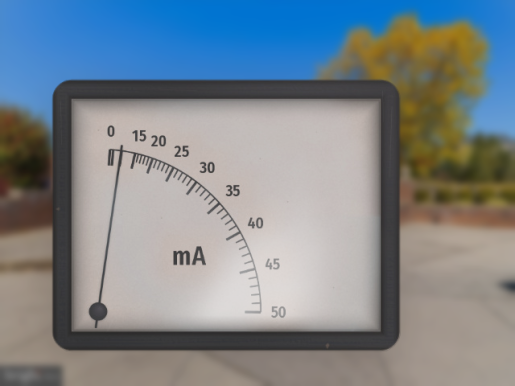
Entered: 10 mA
